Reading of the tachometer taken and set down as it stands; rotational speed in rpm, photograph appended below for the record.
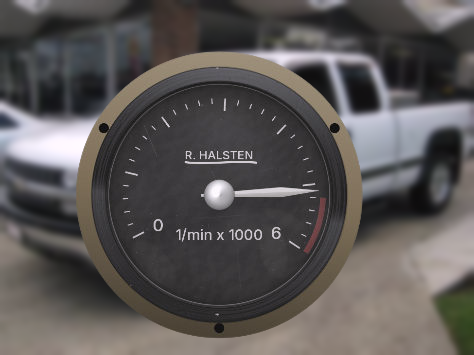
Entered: 5100 rpm
